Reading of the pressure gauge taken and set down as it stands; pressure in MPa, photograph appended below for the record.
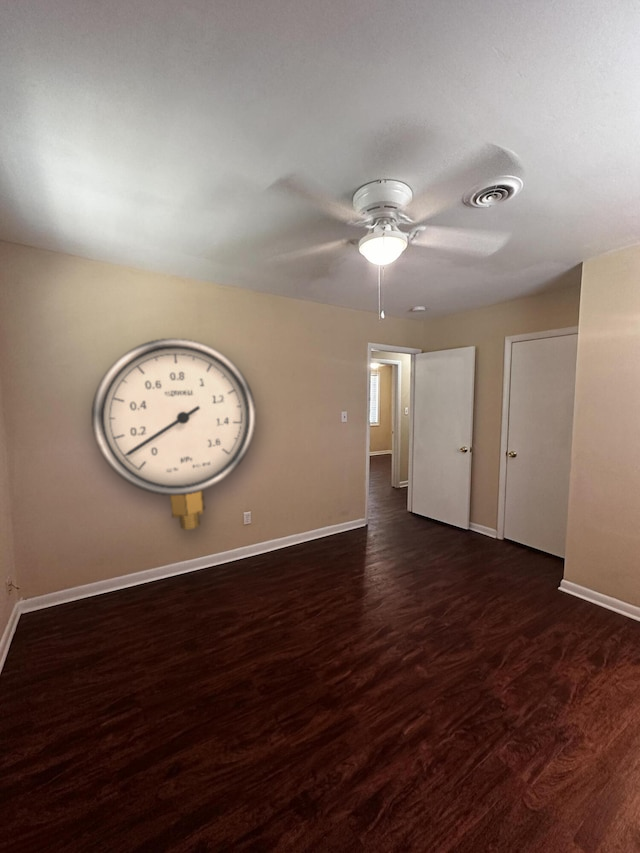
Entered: 0.1 MPa
